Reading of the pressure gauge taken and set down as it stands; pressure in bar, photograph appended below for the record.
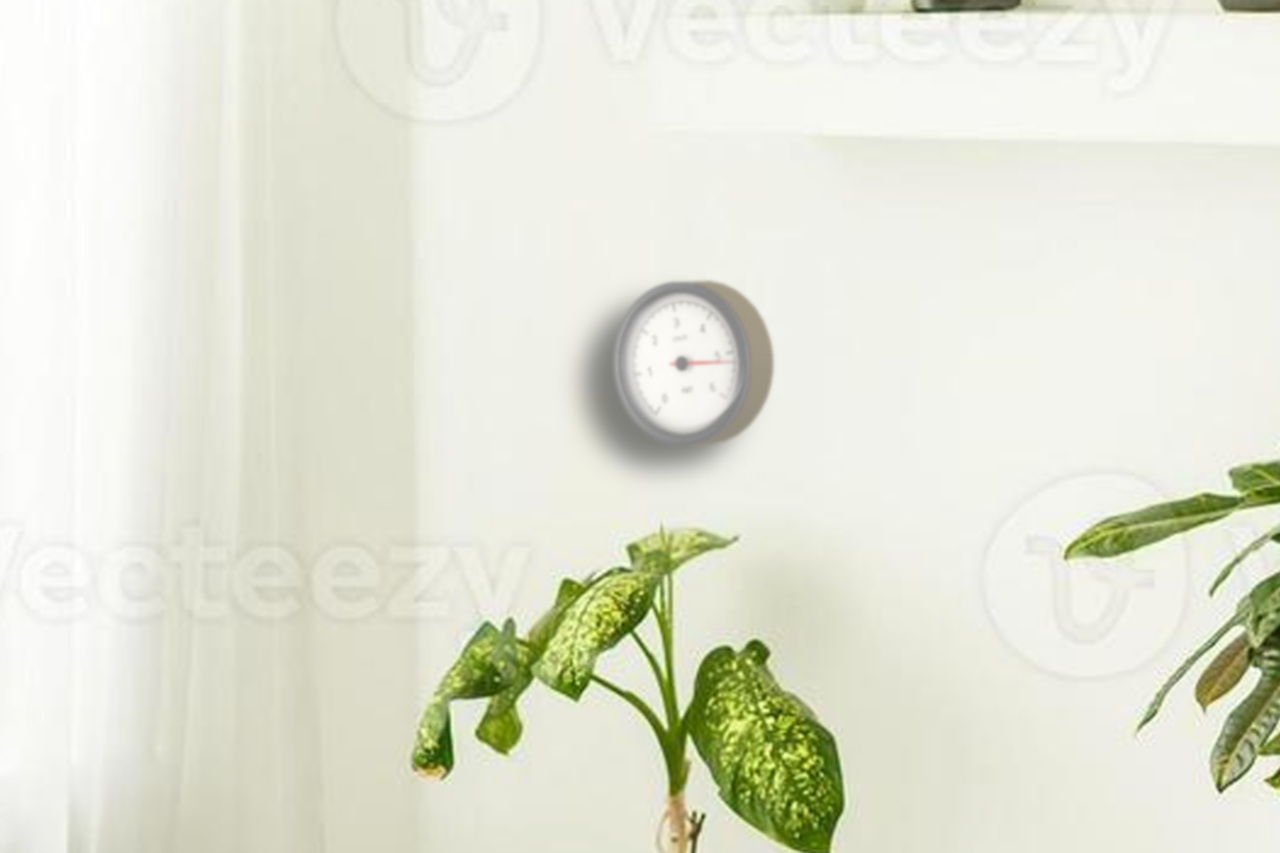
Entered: 5.2 bar
